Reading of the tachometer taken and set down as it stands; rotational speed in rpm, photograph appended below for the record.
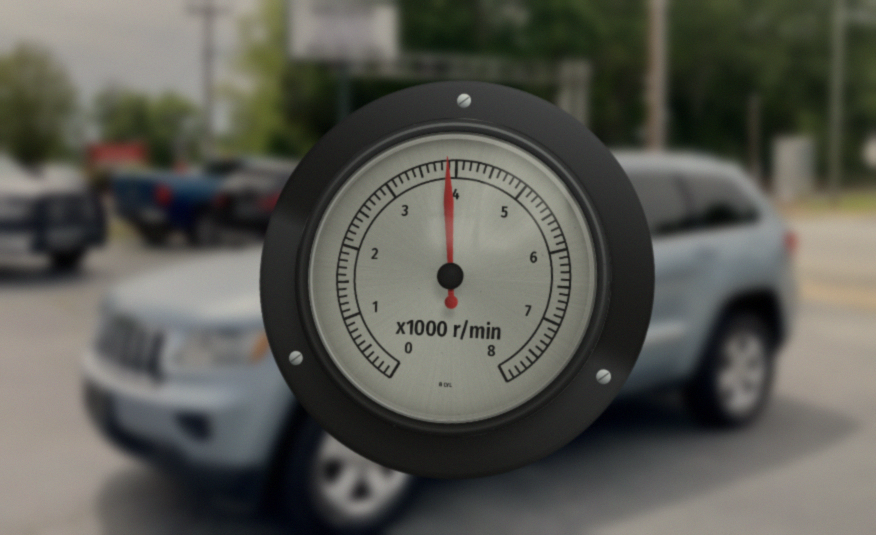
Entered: 3900 rpm
